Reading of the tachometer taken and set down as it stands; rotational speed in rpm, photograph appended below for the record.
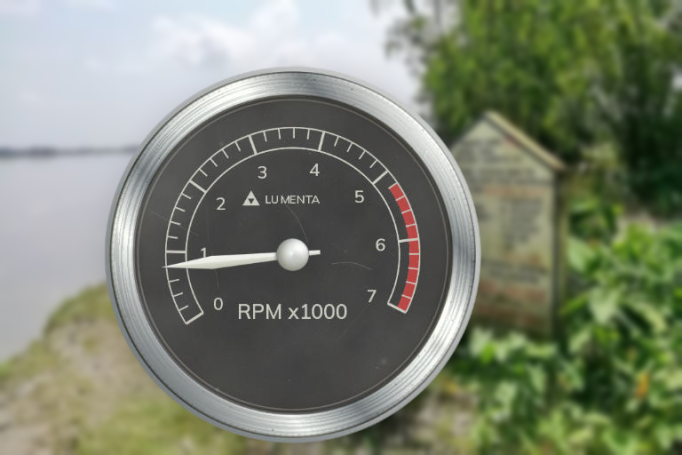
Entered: 800 rpm
